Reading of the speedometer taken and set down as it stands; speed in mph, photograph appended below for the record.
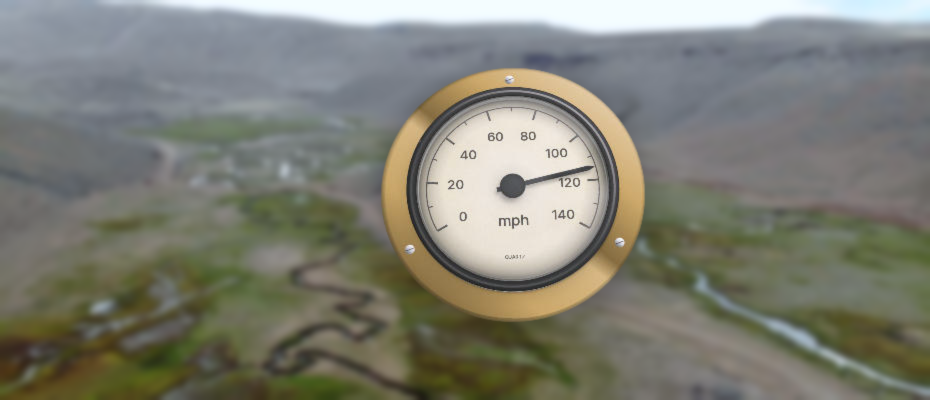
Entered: 115 mph
